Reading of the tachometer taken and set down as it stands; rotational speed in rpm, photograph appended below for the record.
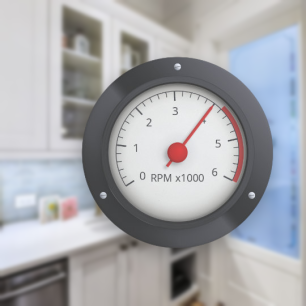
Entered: 4000 rpm
